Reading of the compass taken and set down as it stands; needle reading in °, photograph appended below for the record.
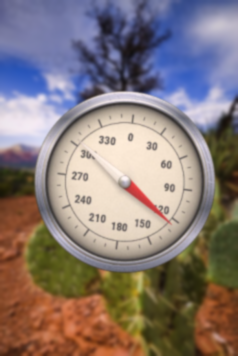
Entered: 125 °
